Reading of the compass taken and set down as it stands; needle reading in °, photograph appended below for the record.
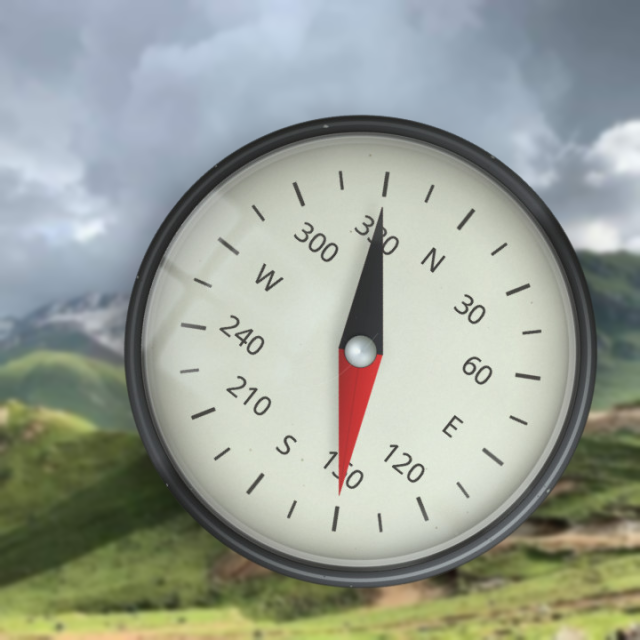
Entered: 150 °
